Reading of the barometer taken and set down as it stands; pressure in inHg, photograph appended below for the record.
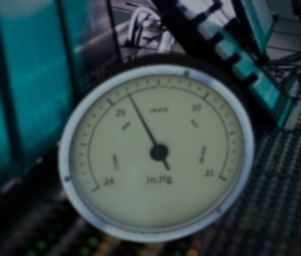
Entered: 29.2 inHg
